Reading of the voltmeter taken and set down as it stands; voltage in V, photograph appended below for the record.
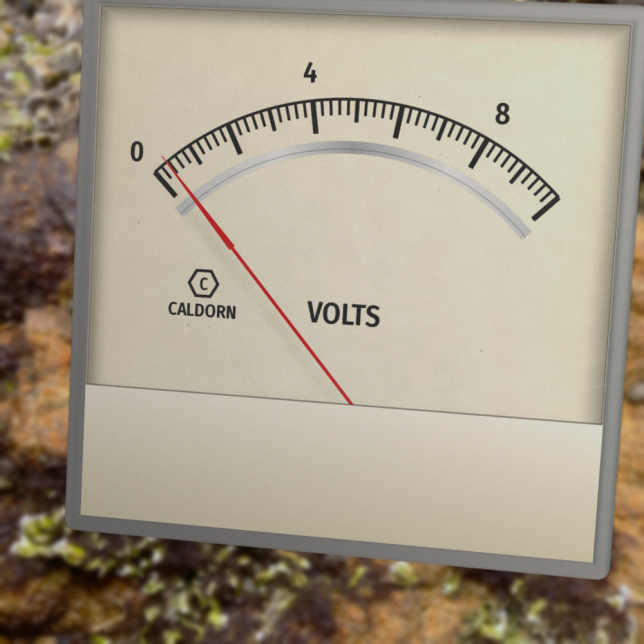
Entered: 0.4 V
